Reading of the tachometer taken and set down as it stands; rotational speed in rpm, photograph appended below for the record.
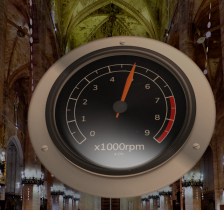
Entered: 5000 rpm
